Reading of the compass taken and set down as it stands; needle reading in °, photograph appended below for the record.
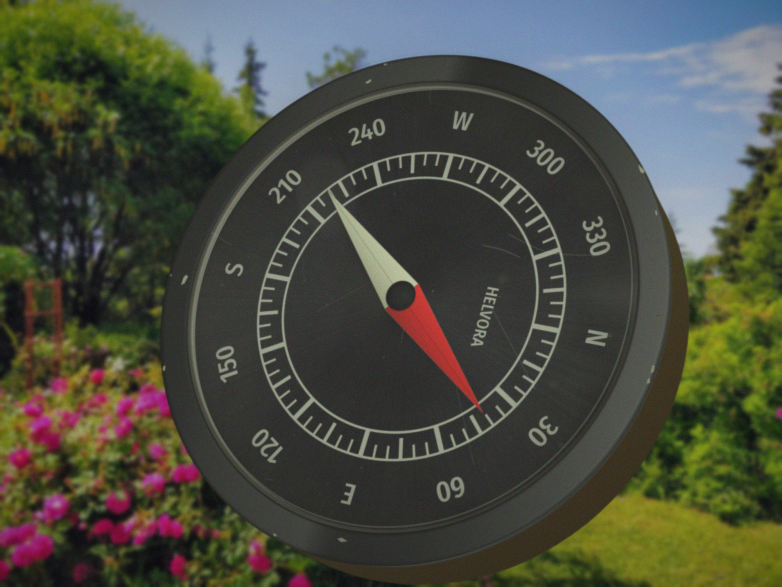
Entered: 40 °
